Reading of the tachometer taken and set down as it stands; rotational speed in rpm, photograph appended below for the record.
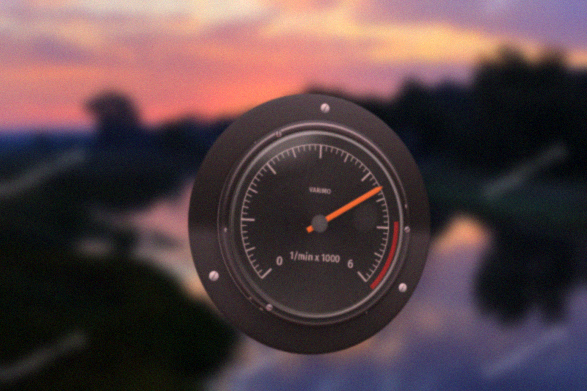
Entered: 4300 rpm
